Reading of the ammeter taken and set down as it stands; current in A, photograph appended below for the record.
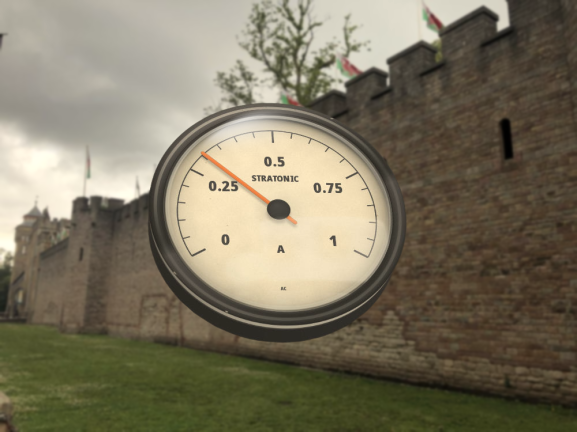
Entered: 0.3 A
